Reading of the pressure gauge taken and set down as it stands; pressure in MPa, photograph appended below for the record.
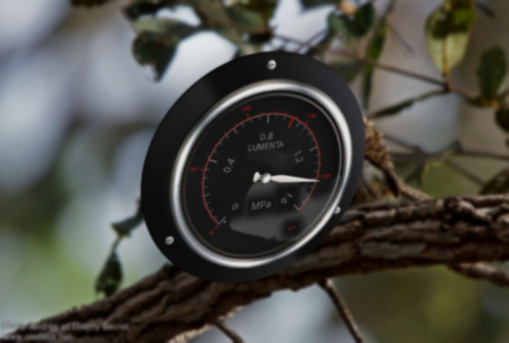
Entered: 1.4 MPa
